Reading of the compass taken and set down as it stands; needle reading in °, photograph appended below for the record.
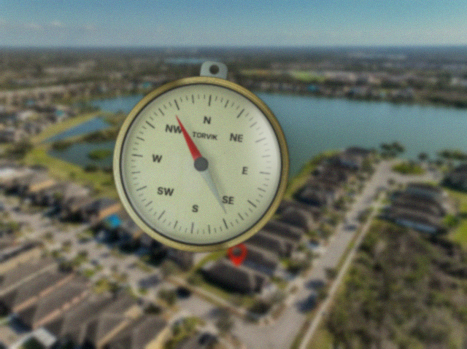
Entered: 325 °
